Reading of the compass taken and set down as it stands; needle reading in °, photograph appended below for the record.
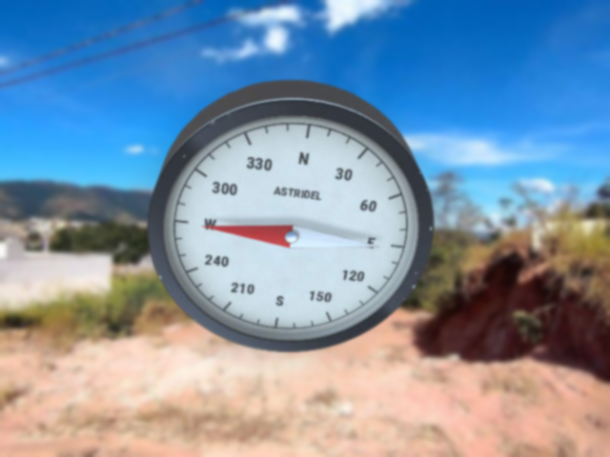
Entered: 270 °
